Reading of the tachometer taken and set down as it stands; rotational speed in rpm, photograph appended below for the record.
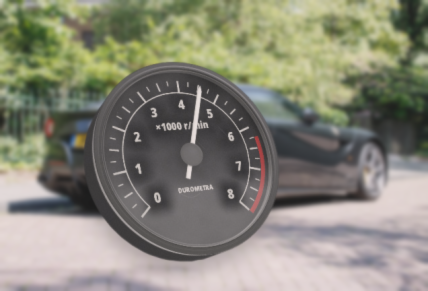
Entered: 4500 rpm
